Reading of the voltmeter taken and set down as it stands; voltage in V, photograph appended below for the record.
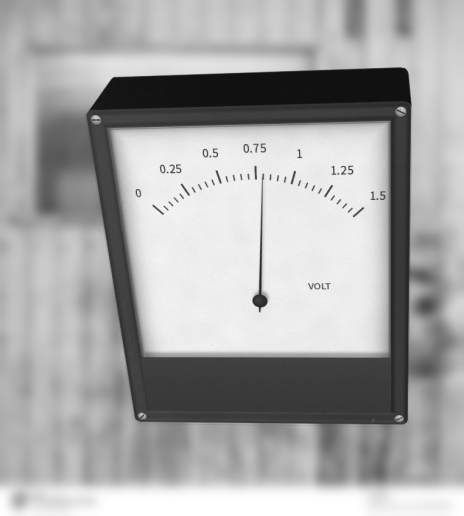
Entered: 0.8 V
